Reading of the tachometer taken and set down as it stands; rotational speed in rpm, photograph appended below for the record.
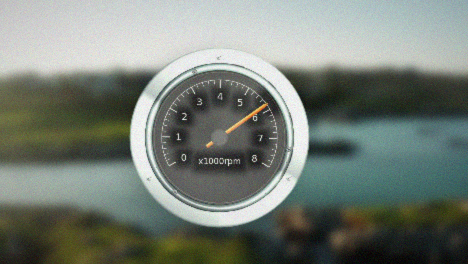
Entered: 5800 rpm
